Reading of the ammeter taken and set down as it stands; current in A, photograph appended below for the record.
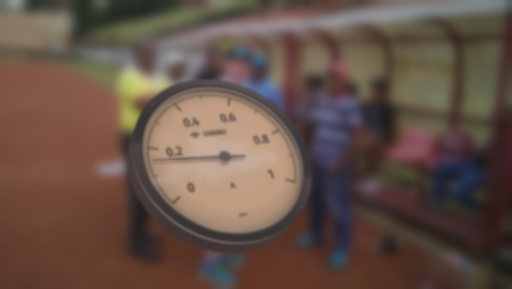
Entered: 0.15 A
